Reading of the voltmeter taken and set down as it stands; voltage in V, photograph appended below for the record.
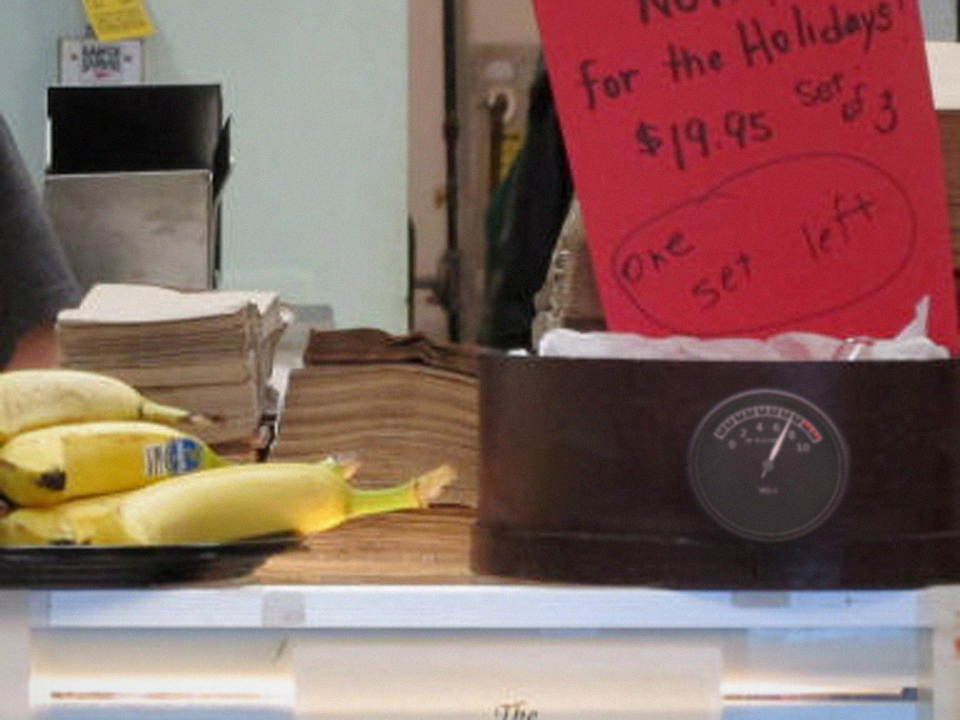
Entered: 7 V
